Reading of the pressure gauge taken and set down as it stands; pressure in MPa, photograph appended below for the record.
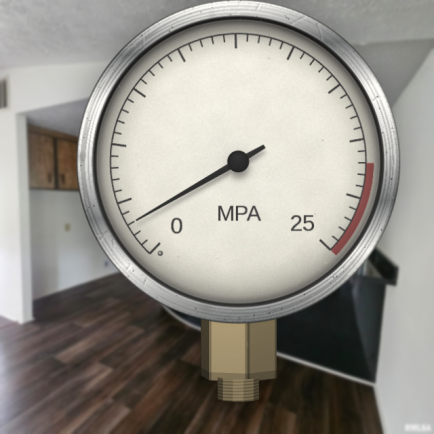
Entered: 1.5 MPa
